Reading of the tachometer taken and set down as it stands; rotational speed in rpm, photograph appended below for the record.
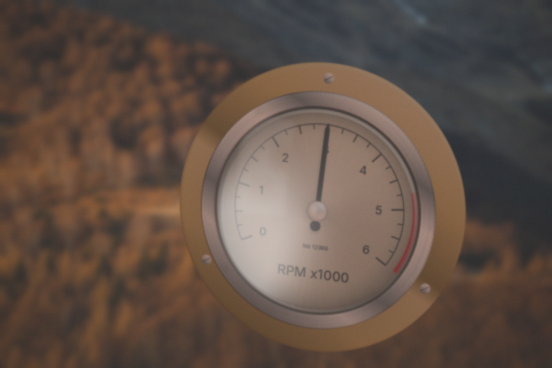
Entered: 3000 rpm
